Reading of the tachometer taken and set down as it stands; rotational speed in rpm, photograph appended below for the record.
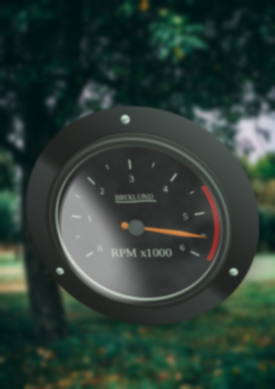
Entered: 5500 rpm
